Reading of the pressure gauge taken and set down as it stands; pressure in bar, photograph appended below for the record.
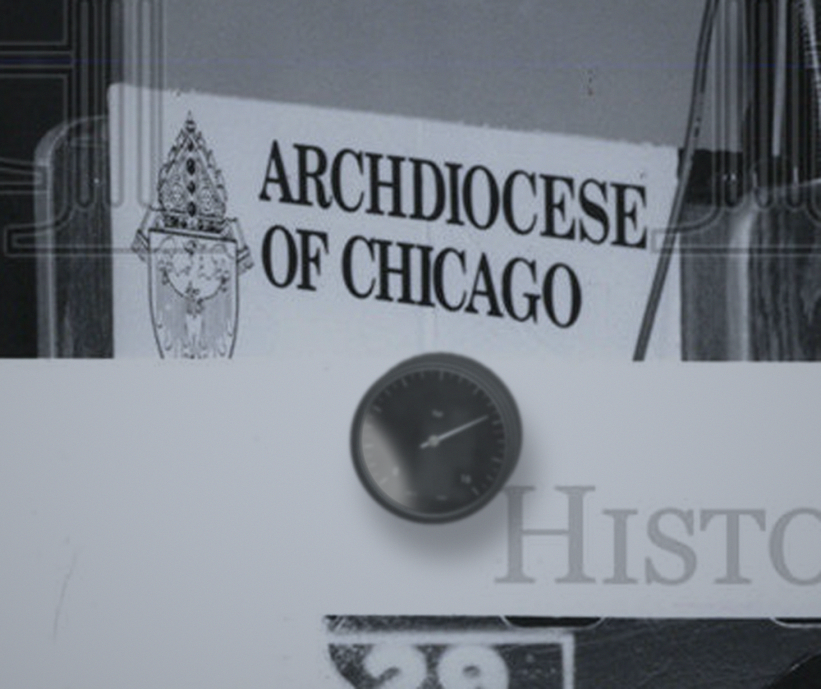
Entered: 11.5 bar
